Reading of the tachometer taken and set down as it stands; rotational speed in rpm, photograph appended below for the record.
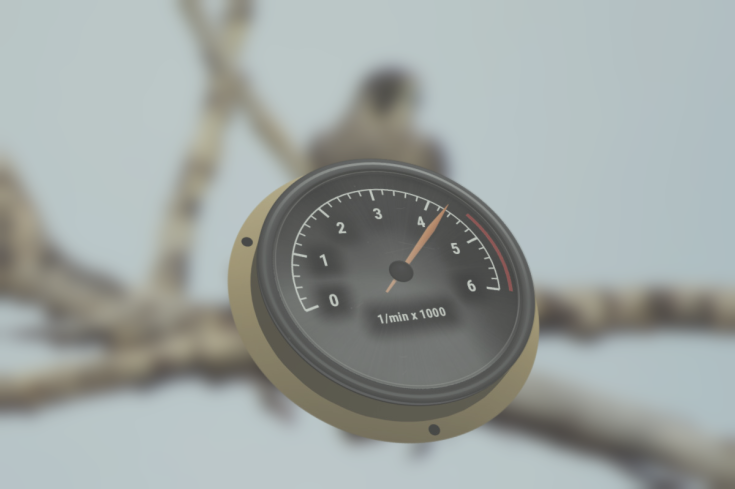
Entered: 4300 rpm
